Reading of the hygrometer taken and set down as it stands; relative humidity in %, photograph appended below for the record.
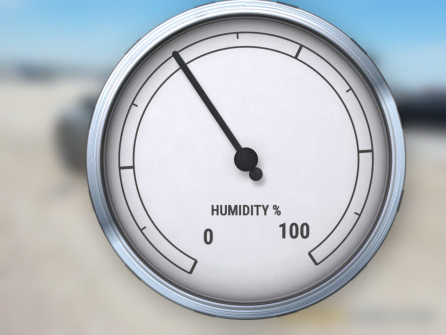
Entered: 40 %
